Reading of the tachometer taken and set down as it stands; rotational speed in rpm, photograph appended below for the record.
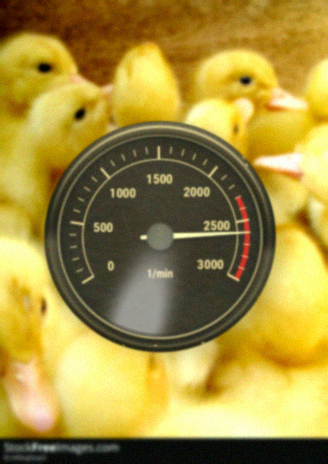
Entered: 2600 rpm
